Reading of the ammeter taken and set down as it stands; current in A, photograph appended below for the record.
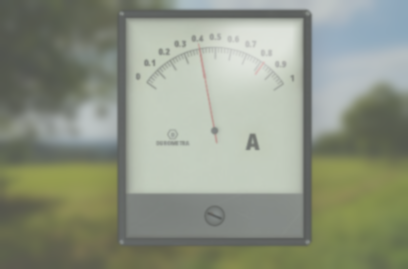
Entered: 0.4 A
